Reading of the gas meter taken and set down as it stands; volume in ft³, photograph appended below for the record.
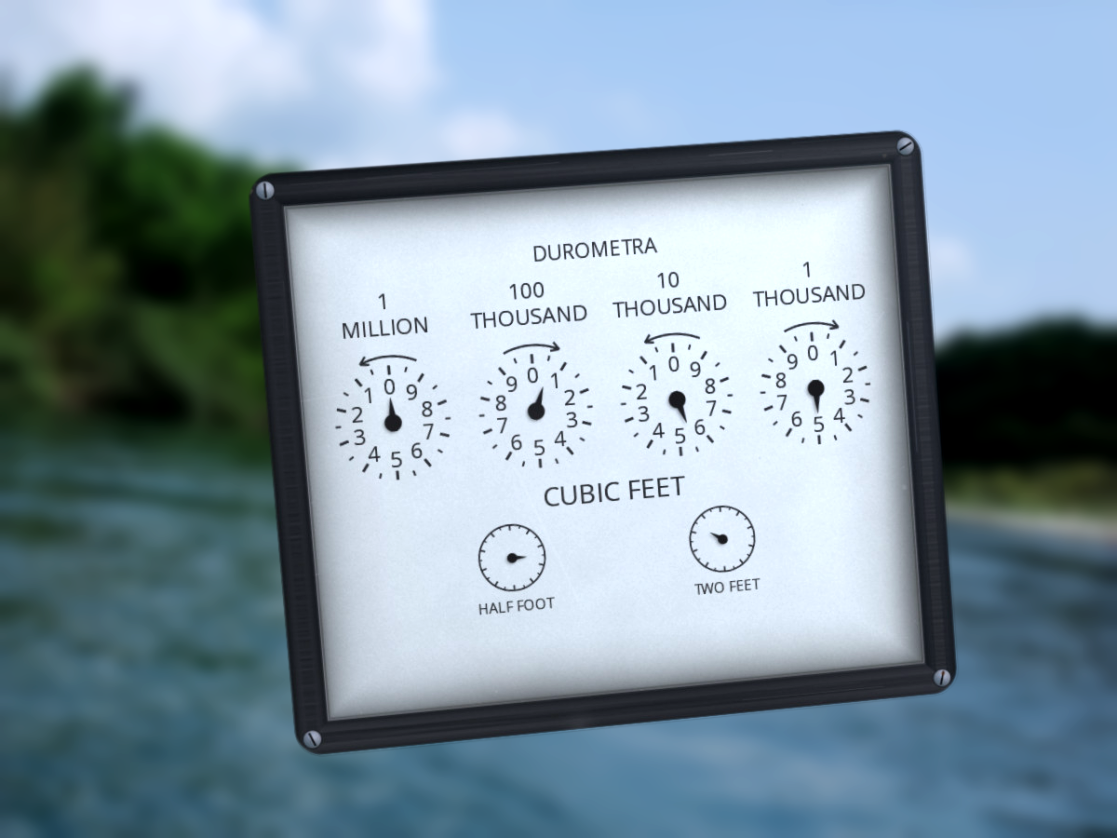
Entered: 5500 ft³
